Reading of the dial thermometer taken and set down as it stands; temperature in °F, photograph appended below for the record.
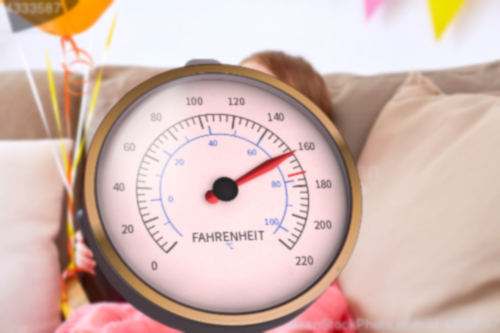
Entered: 160 °F
